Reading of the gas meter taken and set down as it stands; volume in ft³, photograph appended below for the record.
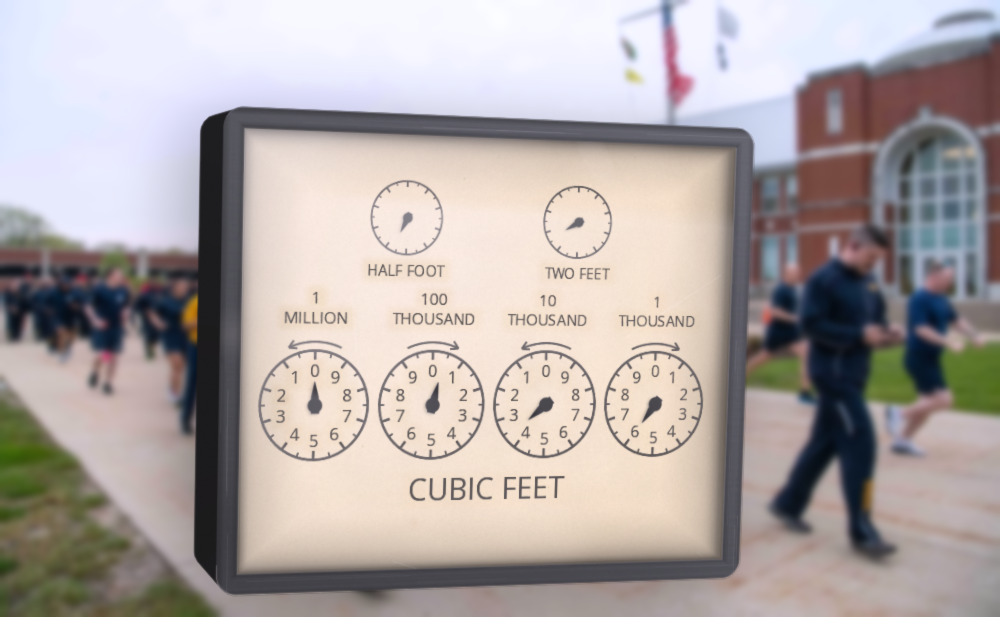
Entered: 3600 ft³
